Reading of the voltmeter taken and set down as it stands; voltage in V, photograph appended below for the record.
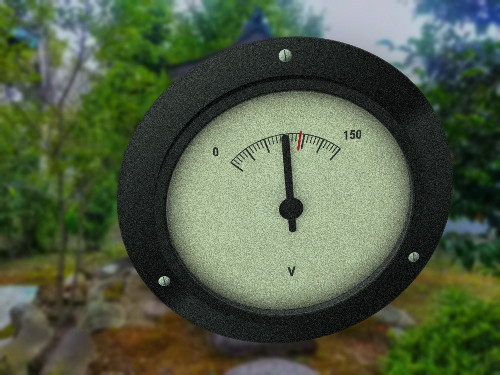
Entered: 75 V
